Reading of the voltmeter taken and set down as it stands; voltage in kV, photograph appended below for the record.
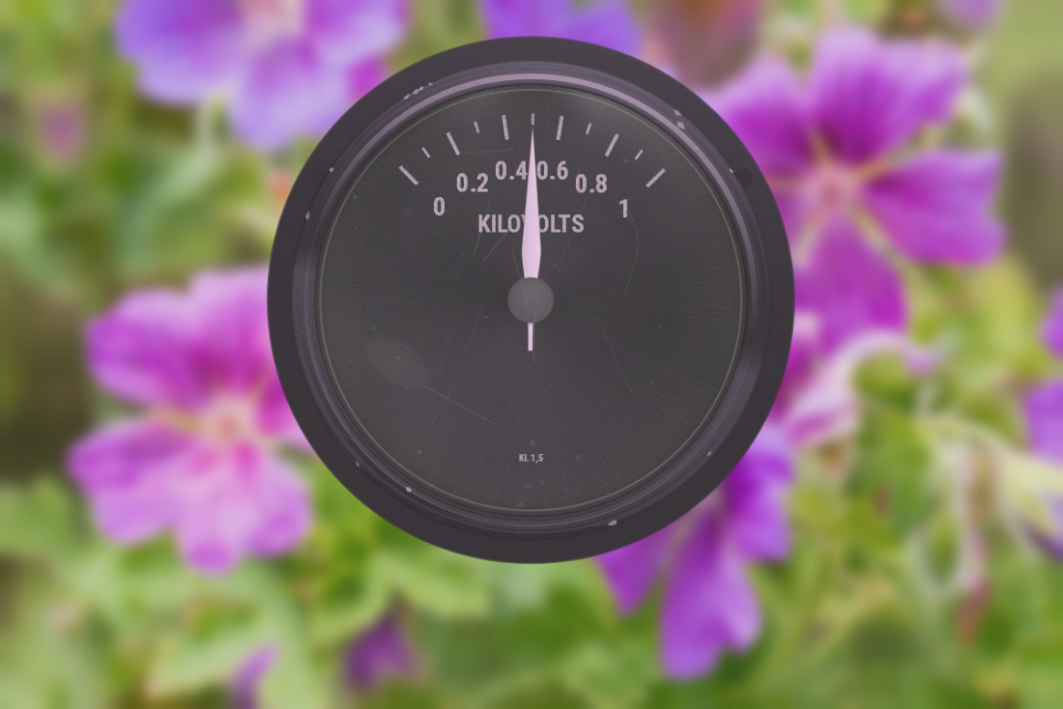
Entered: 0.5 kV
